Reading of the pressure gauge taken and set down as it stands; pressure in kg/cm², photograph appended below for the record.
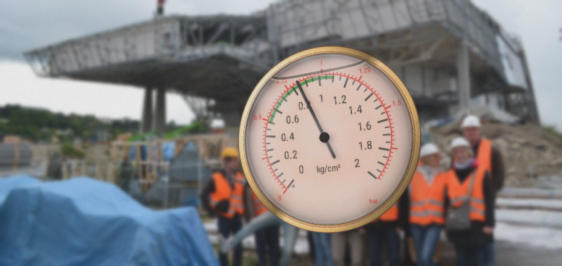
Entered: 0.85 kg/cm²
